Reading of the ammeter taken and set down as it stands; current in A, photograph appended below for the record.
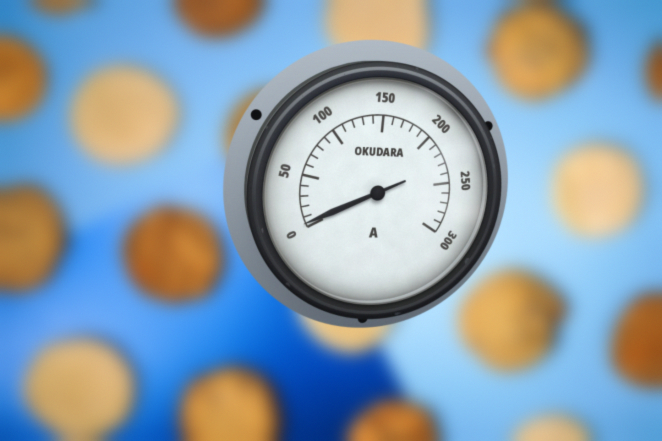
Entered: 5 A
